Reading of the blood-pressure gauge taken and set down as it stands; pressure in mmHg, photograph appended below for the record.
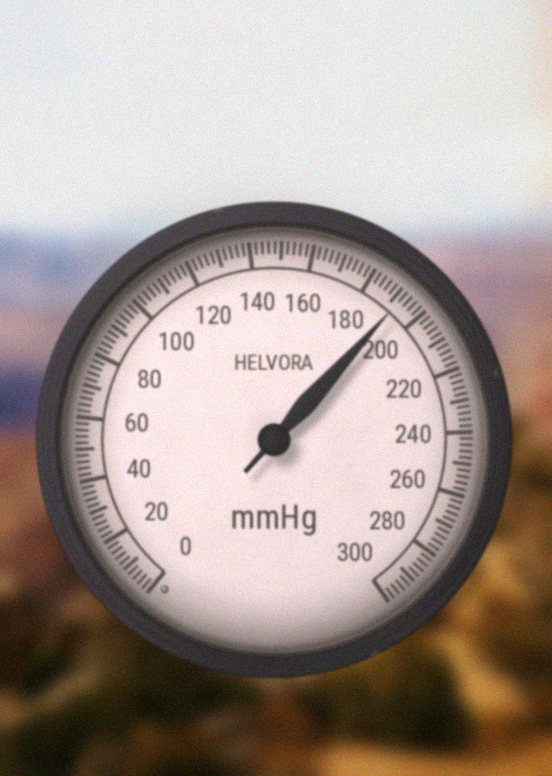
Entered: 192 mmHg
